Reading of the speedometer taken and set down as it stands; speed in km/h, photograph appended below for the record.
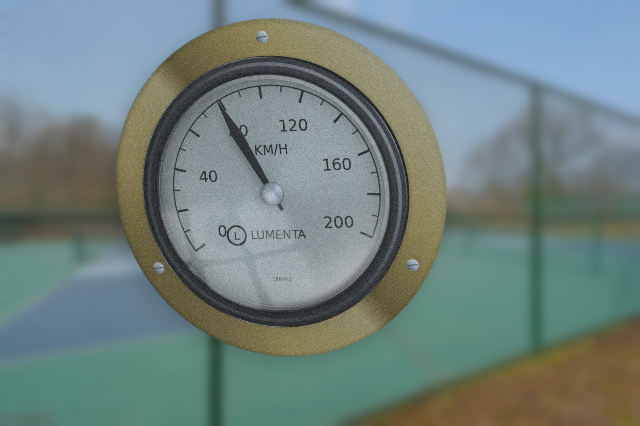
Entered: 80 km/h
